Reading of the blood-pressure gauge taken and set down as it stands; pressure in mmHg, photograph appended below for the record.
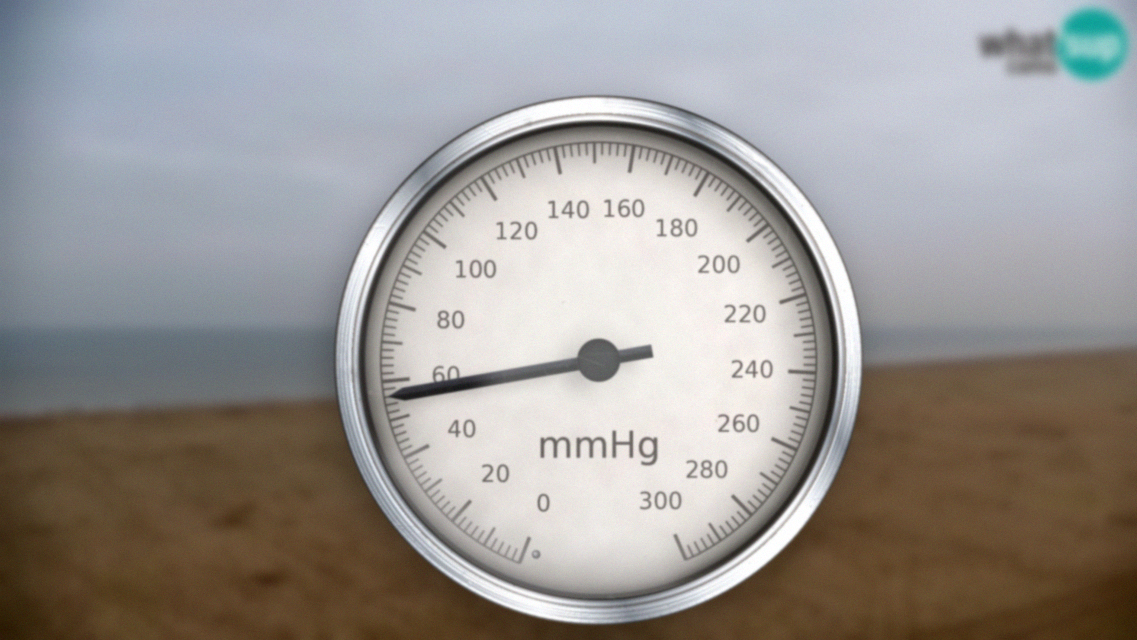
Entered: 56 mmHg
